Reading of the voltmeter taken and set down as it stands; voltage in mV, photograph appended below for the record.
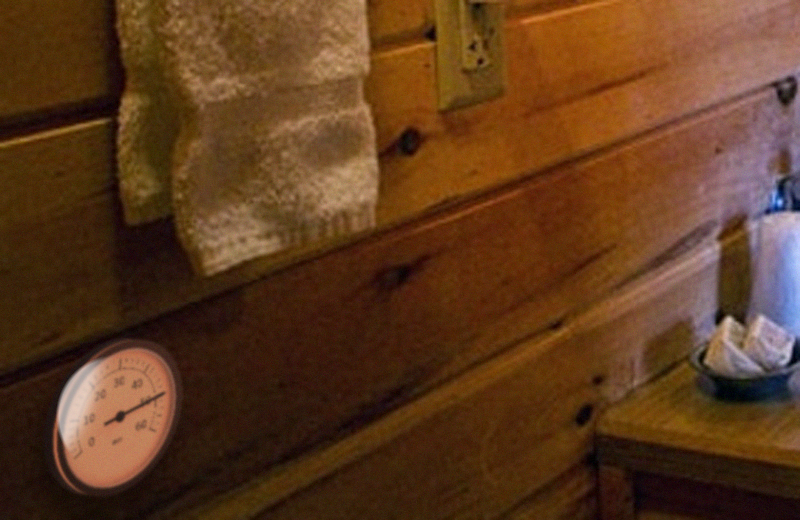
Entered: 50 mV
